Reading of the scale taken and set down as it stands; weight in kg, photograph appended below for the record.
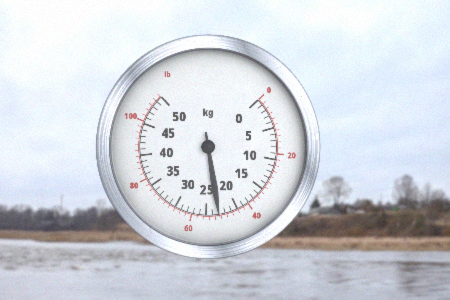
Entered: 23 kg
